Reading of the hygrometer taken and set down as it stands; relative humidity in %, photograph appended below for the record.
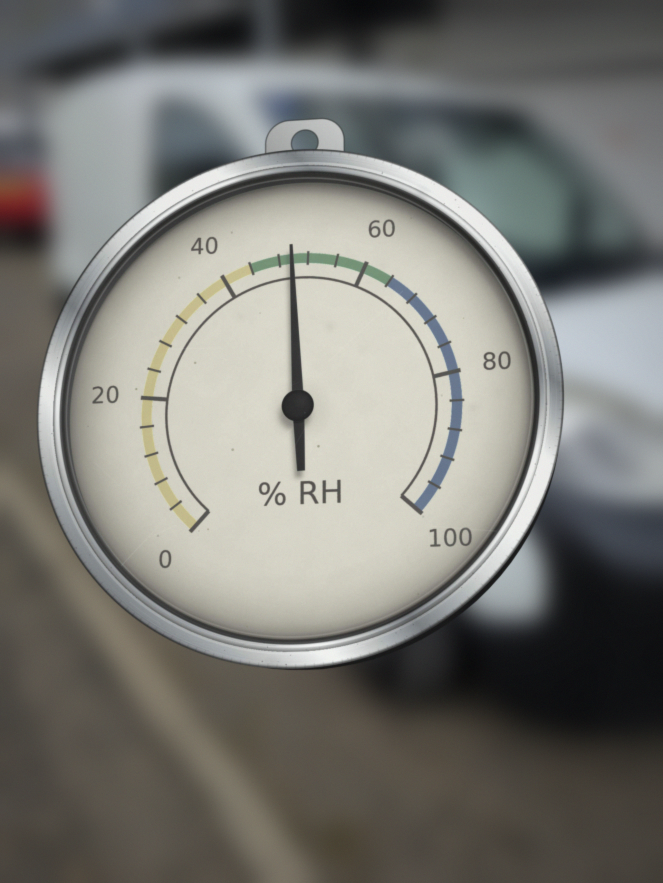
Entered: 50 %
